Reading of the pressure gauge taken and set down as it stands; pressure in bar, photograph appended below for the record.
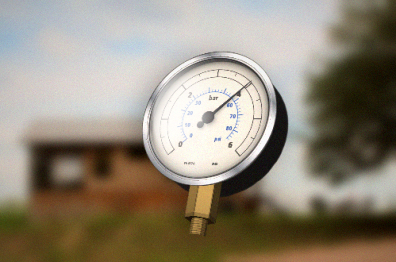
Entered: 4 bar
